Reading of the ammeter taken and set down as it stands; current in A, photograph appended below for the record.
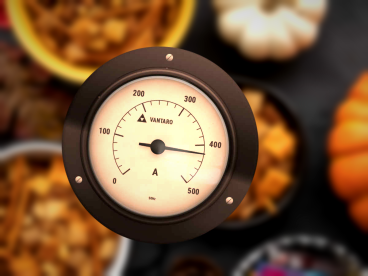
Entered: 420 A
